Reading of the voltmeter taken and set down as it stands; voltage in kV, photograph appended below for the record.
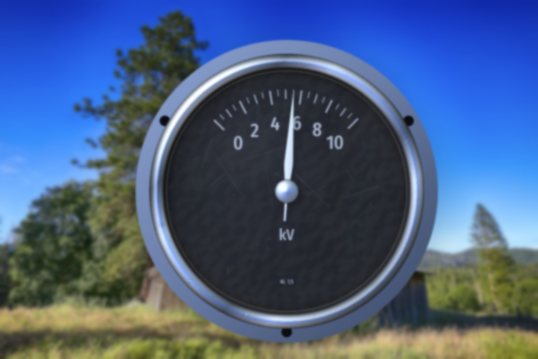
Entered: 5.5 kV
